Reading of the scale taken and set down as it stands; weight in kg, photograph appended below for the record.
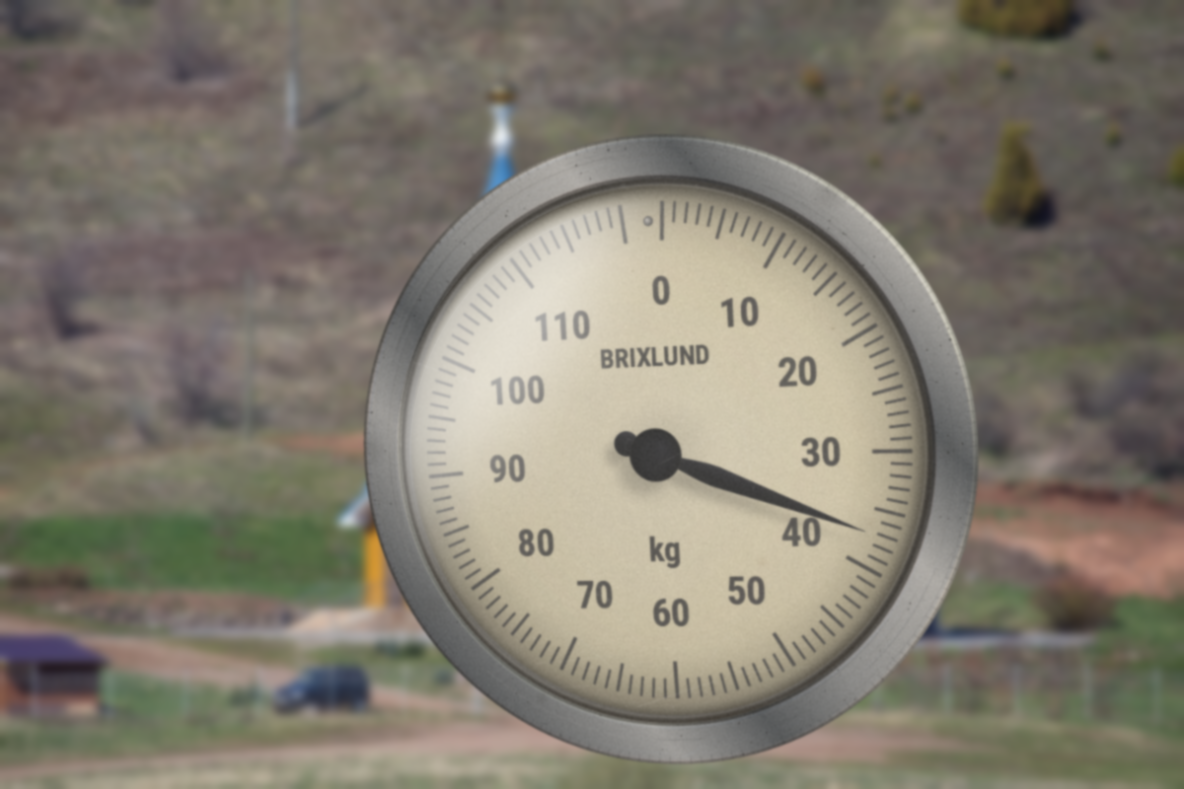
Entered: 37 kg
